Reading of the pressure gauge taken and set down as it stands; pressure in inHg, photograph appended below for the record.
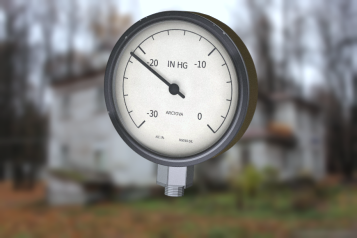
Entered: -21 inHg
